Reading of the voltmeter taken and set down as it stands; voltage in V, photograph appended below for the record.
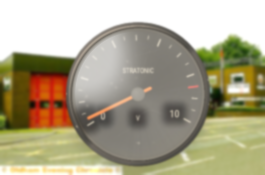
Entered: 0.25 V
